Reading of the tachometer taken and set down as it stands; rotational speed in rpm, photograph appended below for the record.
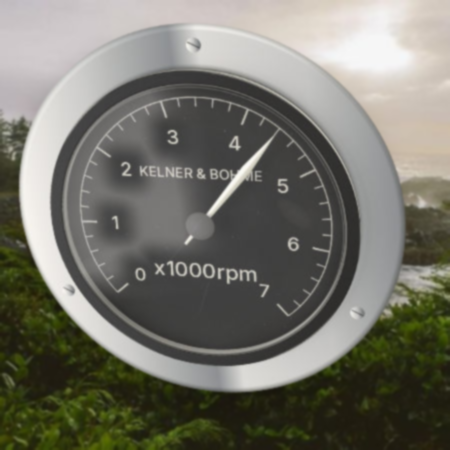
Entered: 4400 rpm
